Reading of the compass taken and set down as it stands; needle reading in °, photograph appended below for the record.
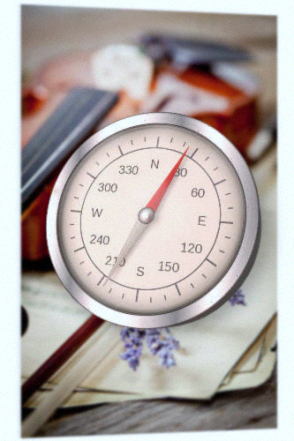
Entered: 25 °
